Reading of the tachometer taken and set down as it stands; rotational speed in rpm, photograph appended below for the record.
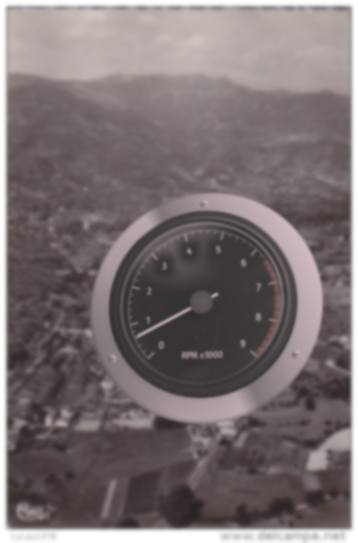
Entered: 600 rpm
